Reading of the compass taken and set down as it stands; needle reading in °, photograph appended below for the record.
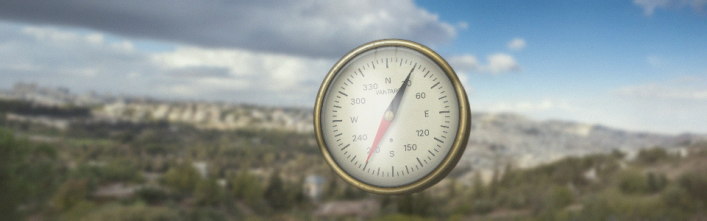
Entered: 210 °
